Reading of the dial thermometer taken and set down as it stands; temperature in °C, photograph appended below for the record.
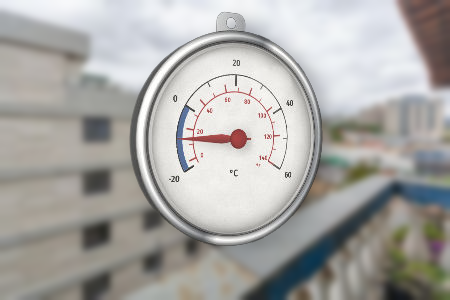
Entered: -10 °C
